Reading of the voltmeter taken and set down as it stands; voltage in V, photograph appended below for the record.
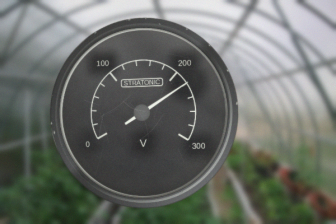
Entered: 220 V
